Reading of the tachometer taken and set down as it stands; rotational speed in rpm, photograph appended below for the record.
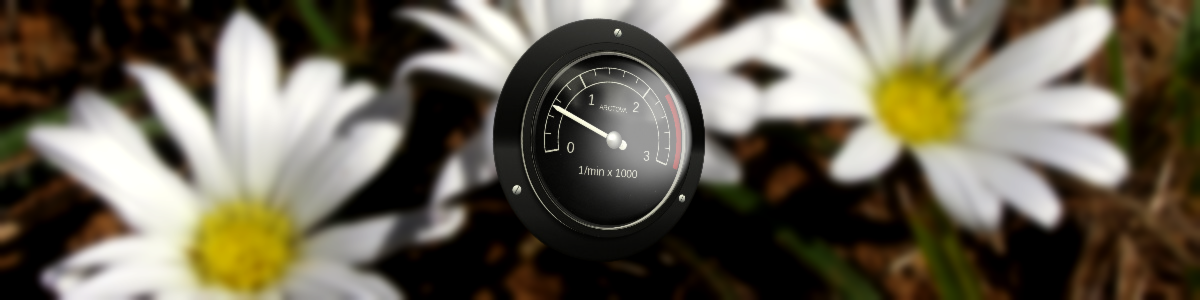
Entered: 500 rpm
